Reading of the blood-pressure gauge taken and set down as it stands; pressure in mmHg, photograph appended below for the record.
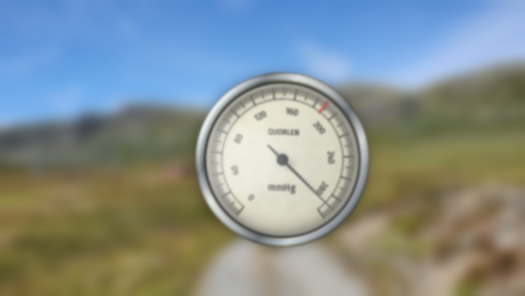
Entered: 290 mmHg
